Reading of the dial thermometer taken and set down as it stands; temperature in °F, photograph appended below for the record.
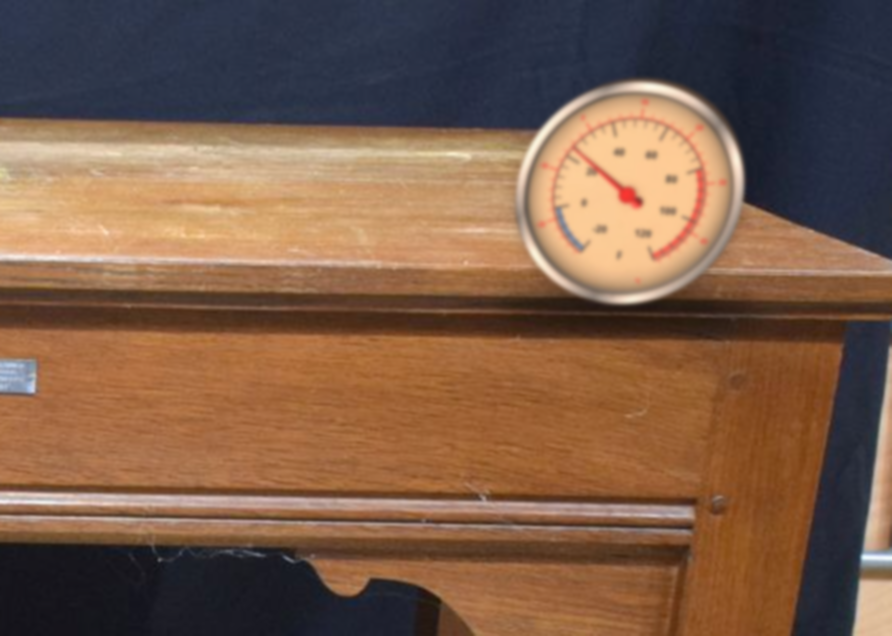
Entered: 24 °F
